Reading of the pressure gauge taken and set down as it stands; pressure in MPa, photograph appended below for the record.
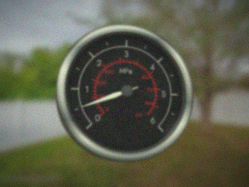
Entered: 0.5 MPa
